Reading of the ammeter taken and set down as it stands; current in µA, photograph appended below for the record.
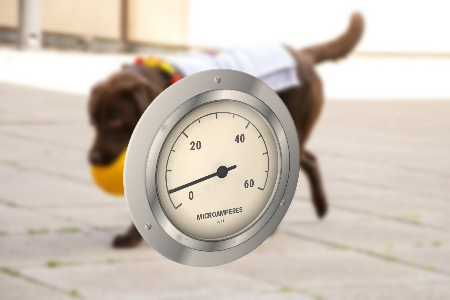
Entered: 5 µA
